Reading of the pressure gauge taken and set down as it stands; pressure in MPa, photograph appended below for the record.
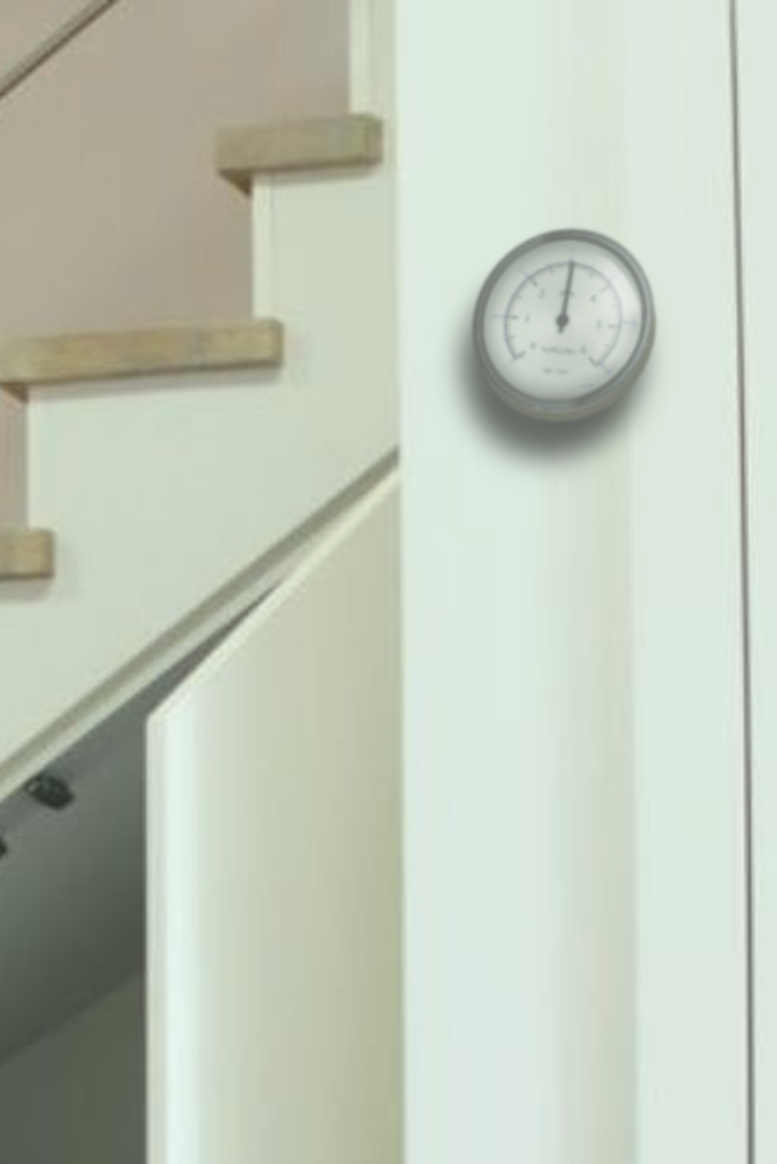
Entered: 3 MPa
